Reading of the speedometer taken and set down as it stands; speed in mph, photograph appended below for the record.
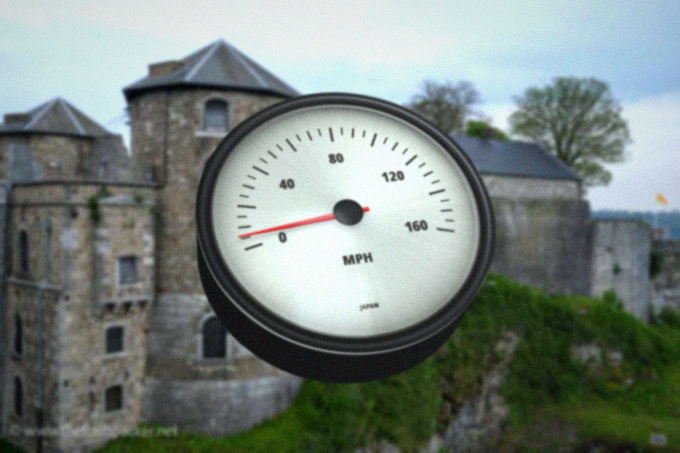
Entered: 5 mph
